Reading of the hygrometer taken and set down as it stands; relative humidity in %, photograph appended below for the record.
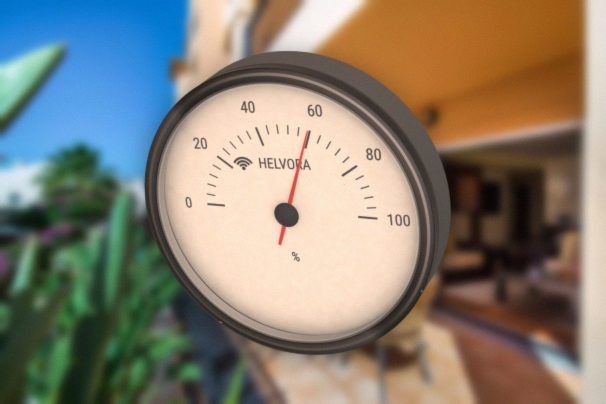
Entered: 60 %
